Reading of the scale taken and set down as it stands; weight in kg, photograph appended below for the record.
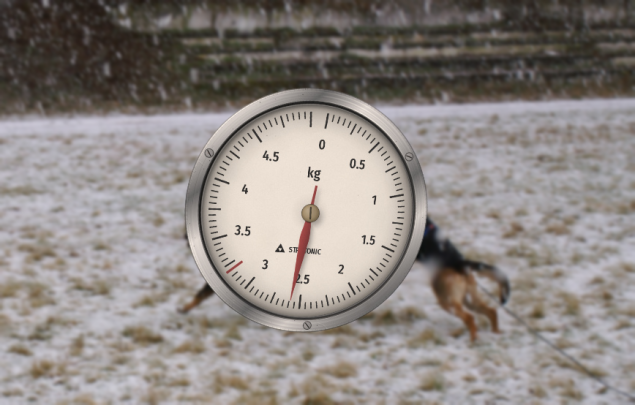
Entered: 2.6 kg
